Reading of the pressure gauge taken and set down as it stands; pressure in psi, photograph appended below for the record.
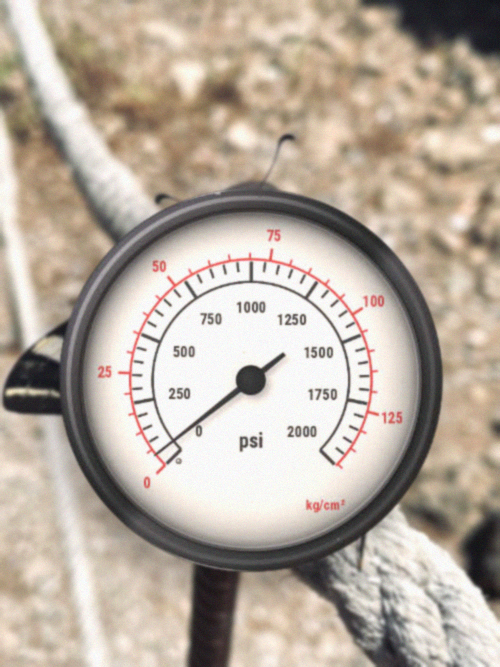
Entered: 50 psi
